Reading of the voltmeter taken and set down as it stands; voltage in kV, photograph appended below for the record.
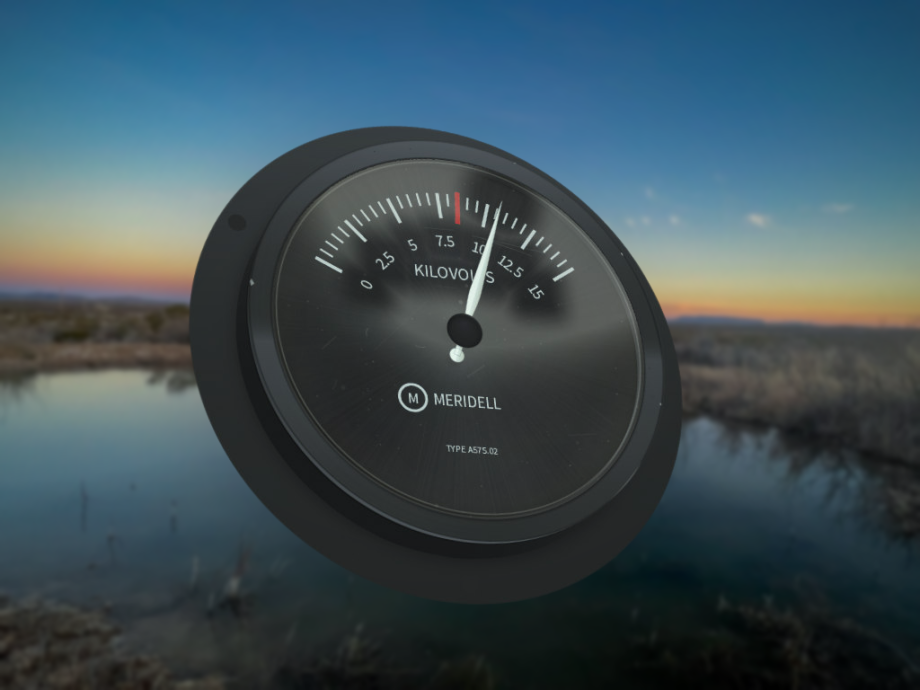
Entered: 10.5 kV
